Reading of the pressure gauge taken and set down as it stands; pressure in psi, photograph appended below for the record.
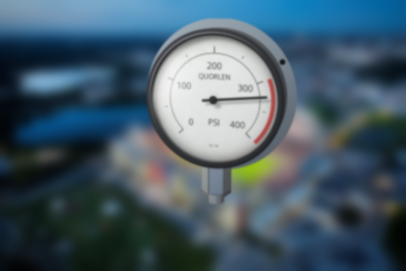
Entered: 325 psi
